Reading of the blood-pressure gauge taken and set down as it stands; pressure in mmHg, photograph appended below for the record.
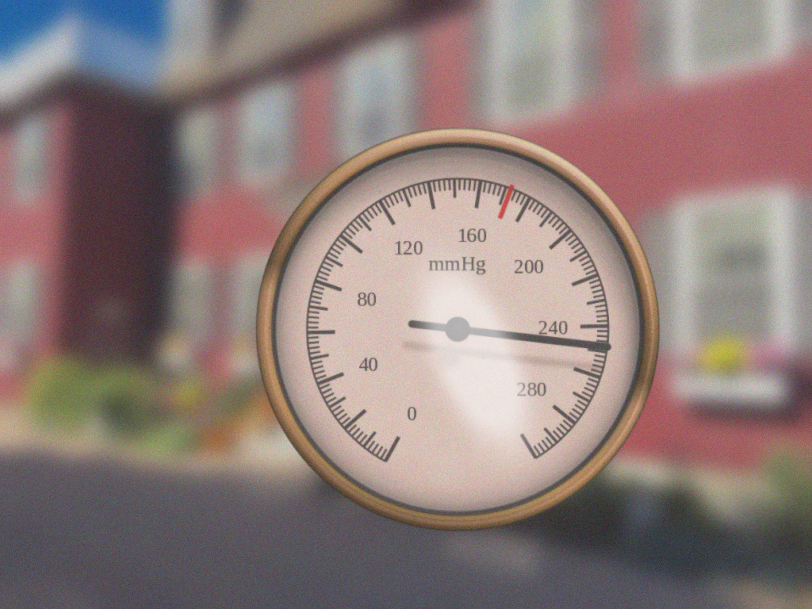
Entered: 248 mmHg
